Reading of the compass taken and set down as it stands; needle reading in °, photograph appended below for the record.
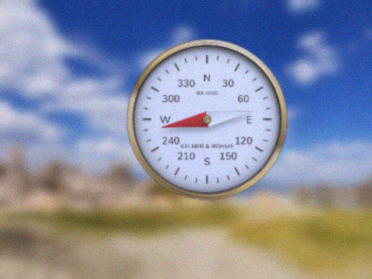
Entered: 260 °
